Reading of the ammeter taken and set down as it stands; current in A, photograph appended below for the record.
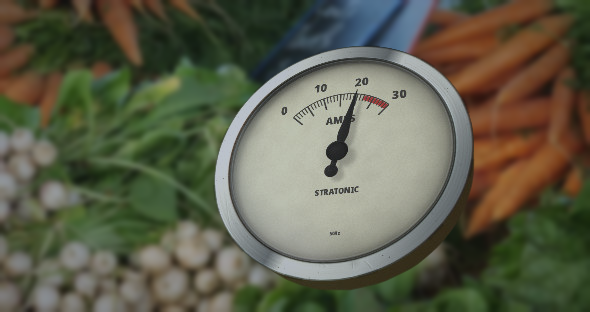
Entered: 20 A
